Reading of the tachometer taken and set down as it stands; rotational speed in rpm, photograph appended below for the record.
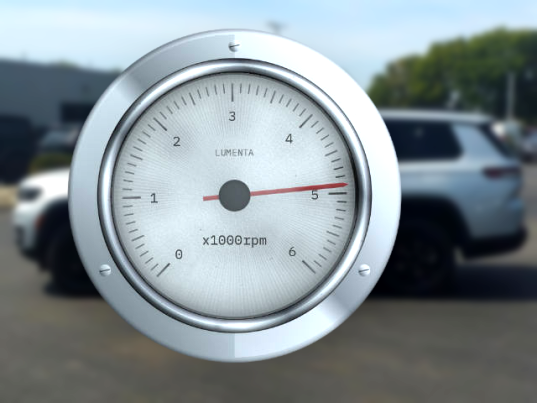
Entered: 4900 rpm
